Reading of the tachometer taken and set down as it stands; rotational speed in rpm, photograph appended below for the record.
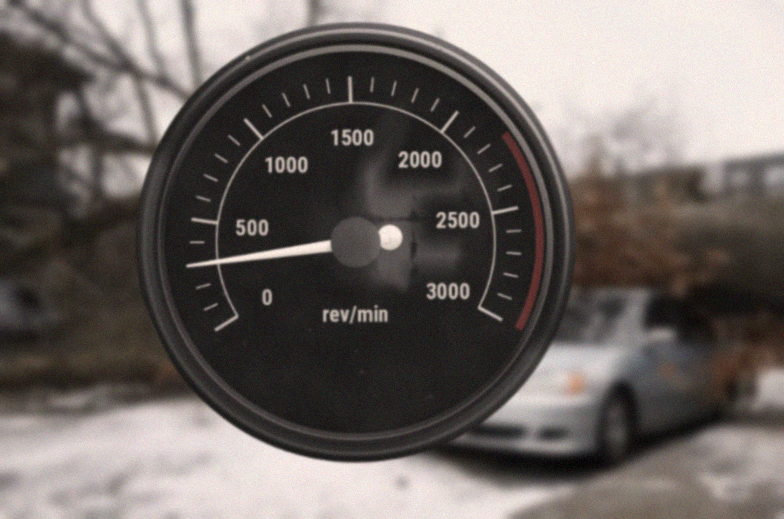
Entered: 300 rpm
